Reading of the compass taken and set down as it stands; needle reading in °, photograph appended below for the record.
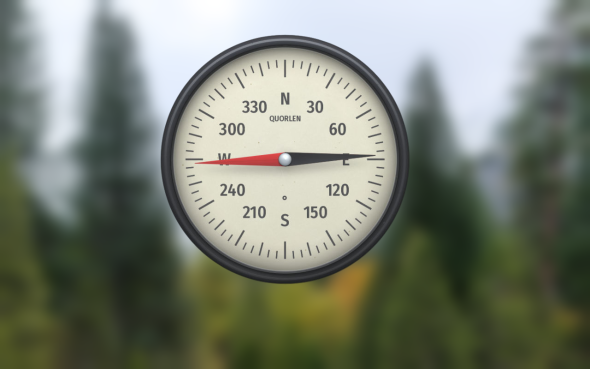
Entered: 267.5 °
